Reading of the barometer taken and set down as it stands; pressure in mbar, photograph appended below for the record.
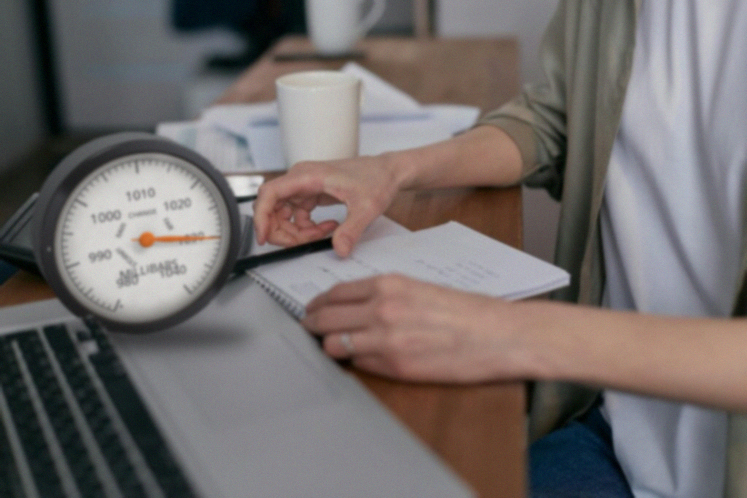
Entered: 1030 mbar
